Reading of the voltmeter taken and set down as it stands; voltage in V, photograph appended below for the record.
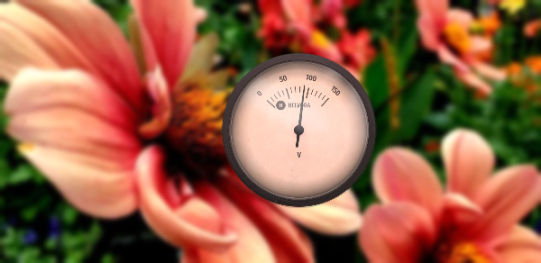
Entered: 90 V
